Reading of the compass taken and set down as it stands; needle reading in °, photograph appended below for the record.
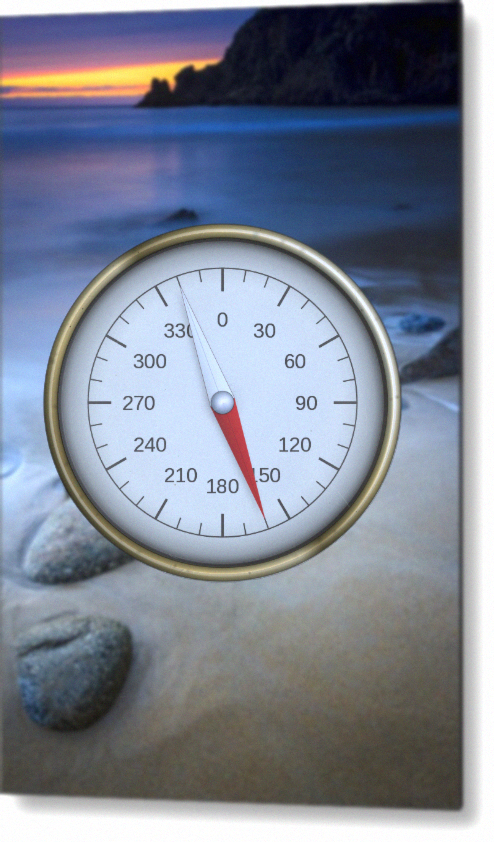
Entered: 160 °
